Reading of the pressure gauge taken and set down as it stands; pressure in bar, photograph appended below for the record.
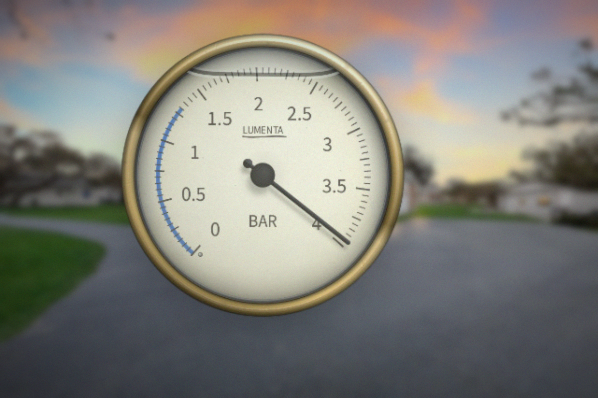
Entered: 3.95 bar
